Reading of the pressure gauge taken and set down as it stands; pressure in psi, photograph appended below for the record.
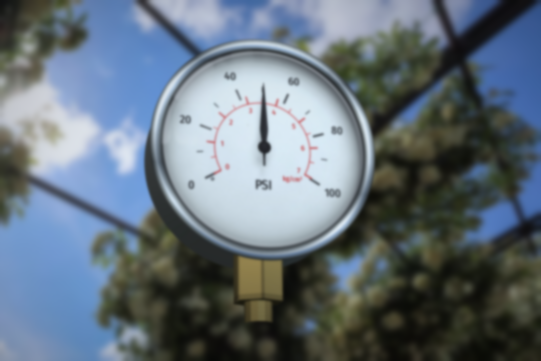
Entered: 50 psi
